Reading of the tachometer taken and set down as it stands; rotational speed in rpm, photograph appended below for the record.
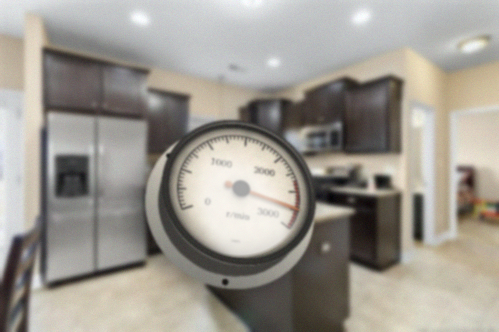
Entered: 2750 rpm
